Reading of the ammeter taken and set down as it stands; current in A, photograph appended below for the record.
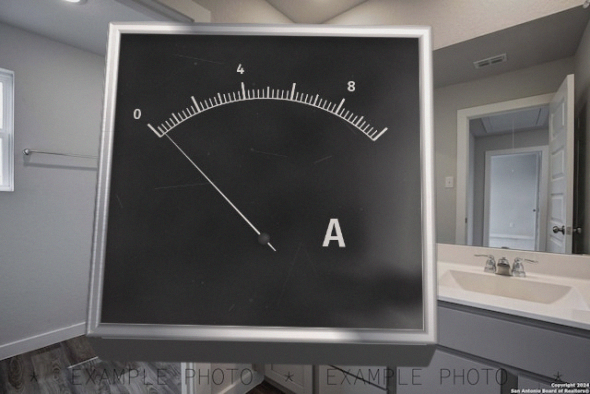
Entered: 0.2 A
